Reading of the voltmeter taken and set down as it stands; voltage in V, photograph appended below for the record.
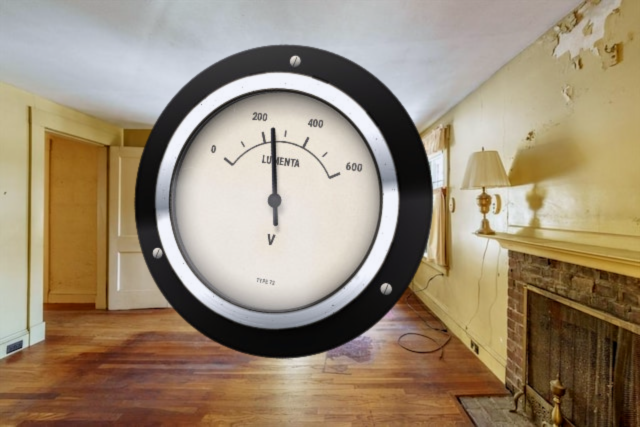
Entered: 250 V
